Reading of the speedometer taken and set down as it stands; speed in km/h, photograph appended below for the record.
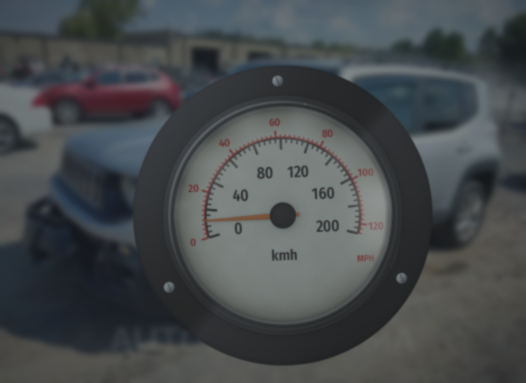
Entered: 12 km/h
